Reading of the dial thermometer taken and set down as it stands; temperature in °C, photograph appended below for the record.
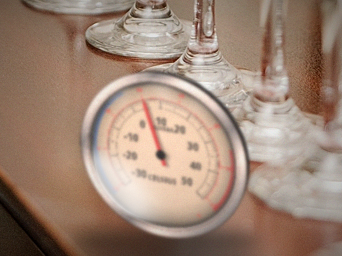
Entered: 5 °C
